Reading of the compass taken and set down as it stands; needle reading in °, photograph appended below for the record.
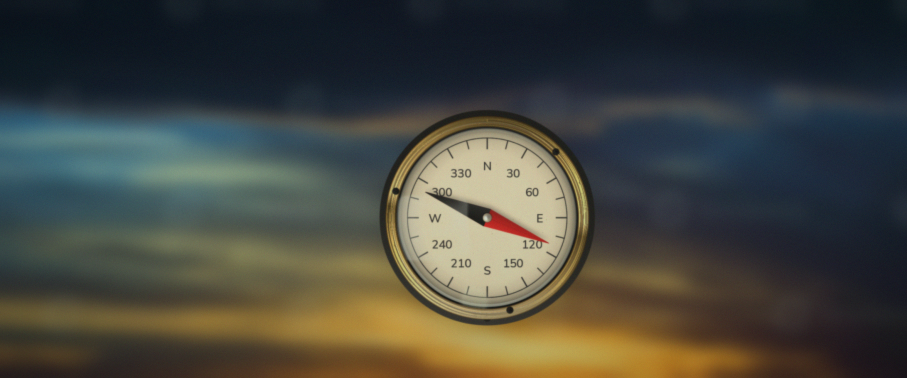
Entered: 112.5 °
